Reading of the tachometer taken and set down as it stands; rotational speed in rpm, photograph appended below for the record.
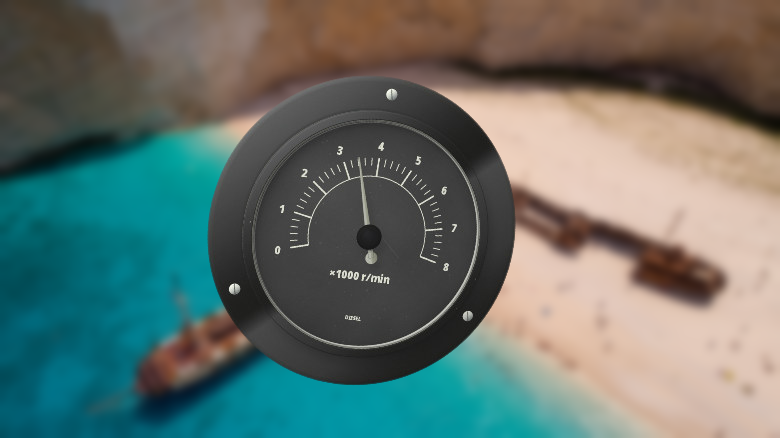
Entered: 3400 rpm
